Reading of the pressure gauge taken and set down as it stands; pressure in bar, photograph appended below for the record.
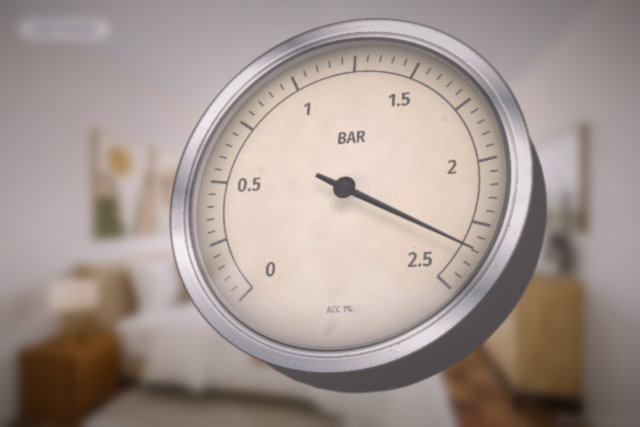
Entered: 2.35 bar
